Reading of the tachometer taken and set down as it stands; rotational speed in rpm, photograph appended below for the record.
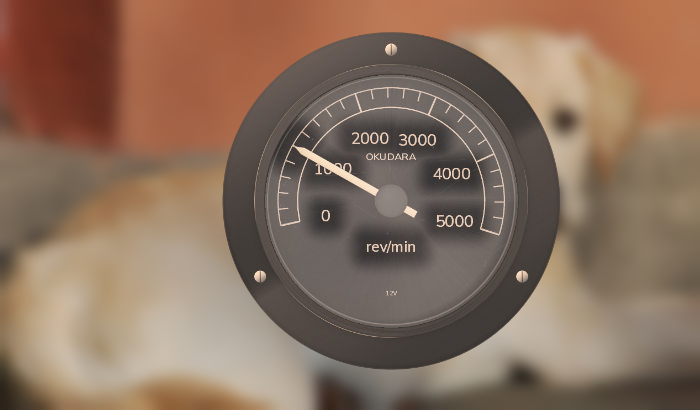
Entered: 1000 rpm
